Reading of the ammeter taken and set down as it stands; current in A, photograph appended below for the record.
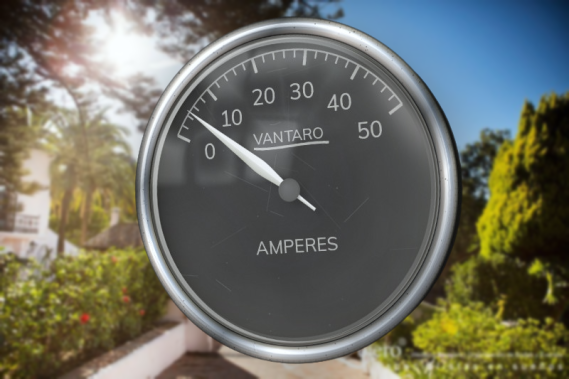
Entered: 5 A
